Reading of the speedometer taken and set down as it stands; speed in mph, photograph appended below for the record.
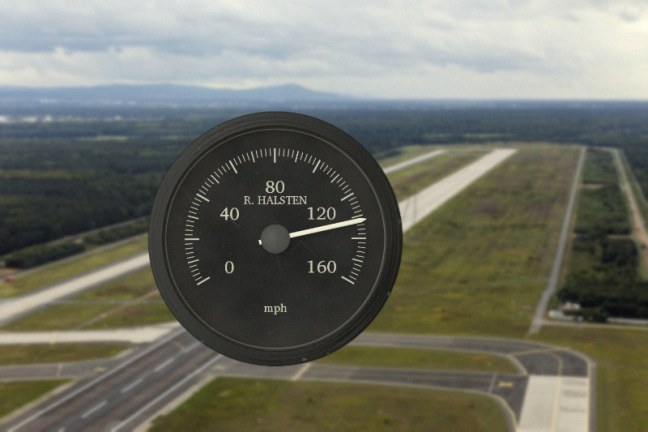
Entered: 132 mph
